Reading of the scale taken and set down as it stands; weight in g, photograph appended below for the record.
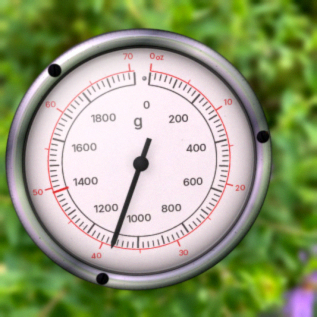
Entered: 1100 g
